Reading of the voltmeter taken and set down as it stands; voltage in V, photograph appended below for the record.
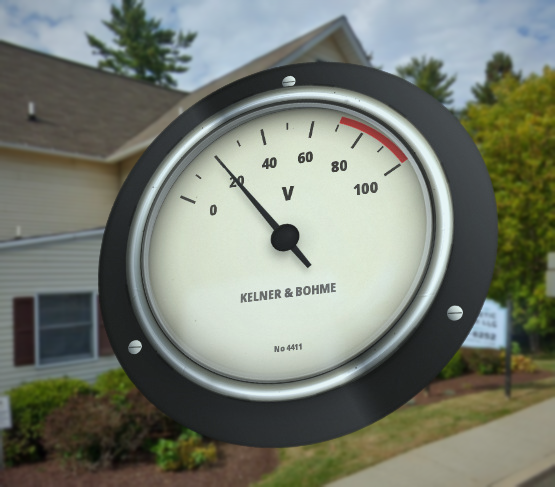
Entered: 20 V
